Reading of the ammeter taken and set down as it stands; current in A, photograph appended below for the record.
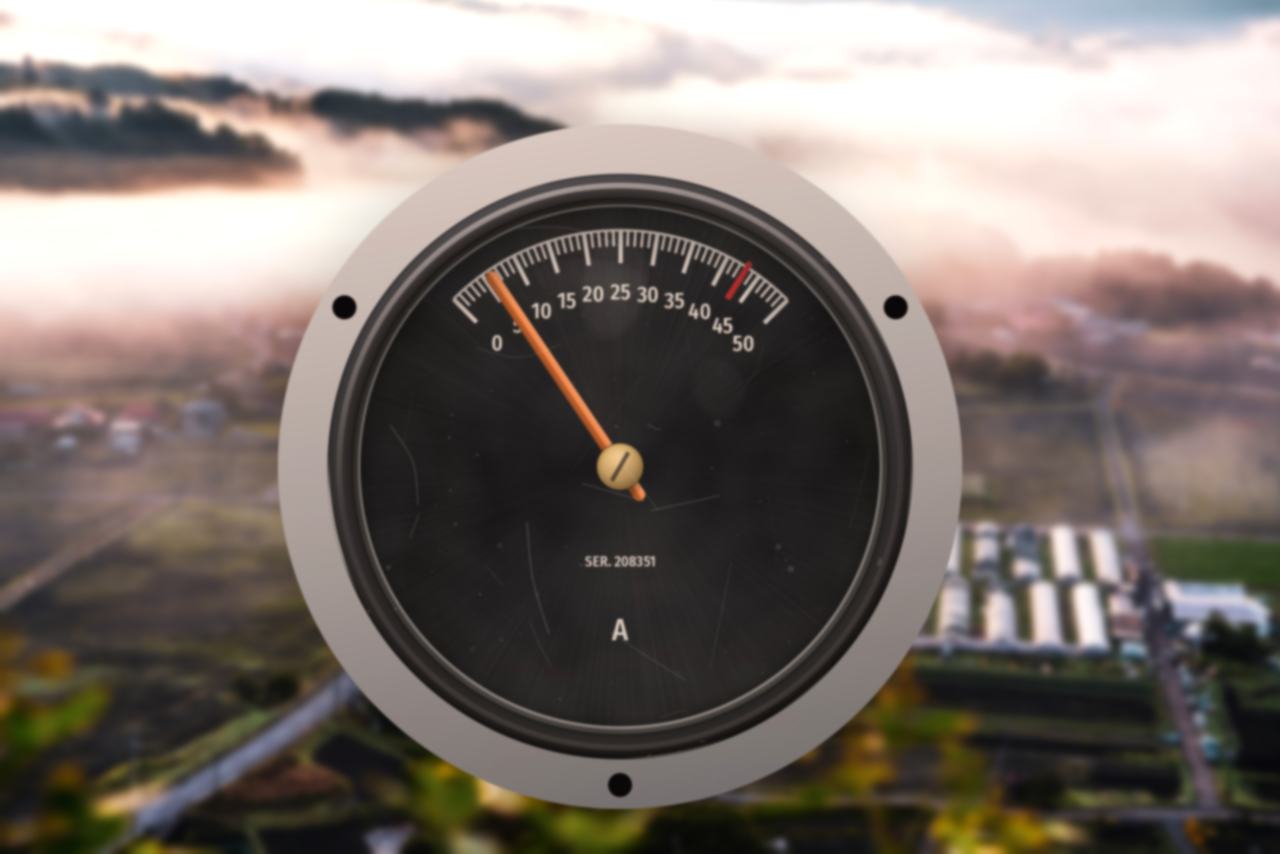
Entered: 6 A
